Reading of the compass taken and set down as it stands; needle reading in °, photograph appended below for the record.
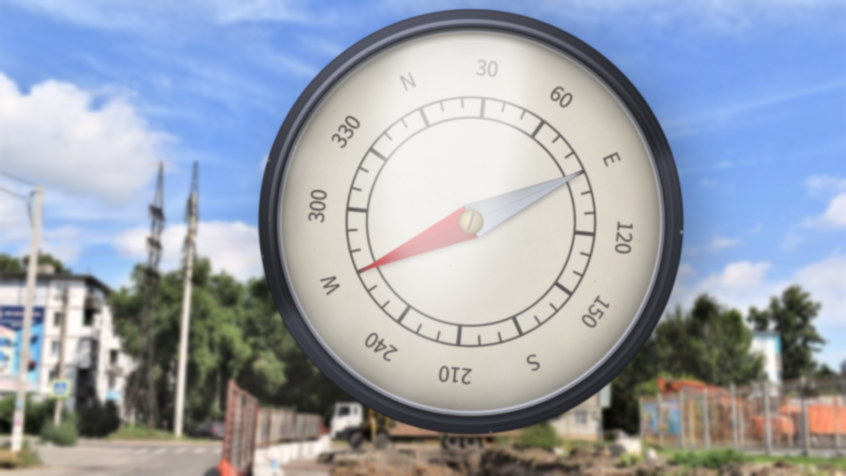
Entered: 270 °
